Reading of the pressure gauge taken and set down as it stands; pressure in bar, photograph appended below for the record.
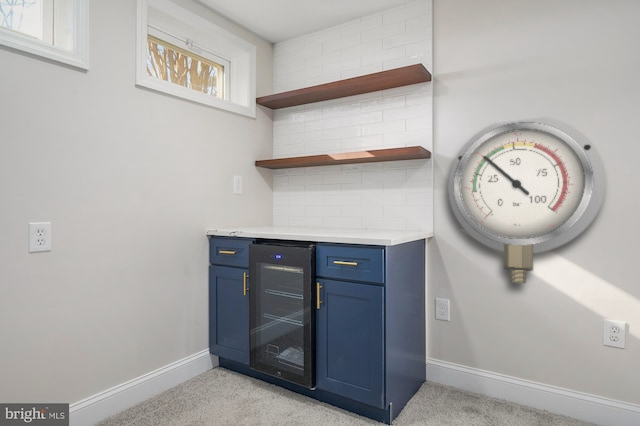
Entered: 35 bar
